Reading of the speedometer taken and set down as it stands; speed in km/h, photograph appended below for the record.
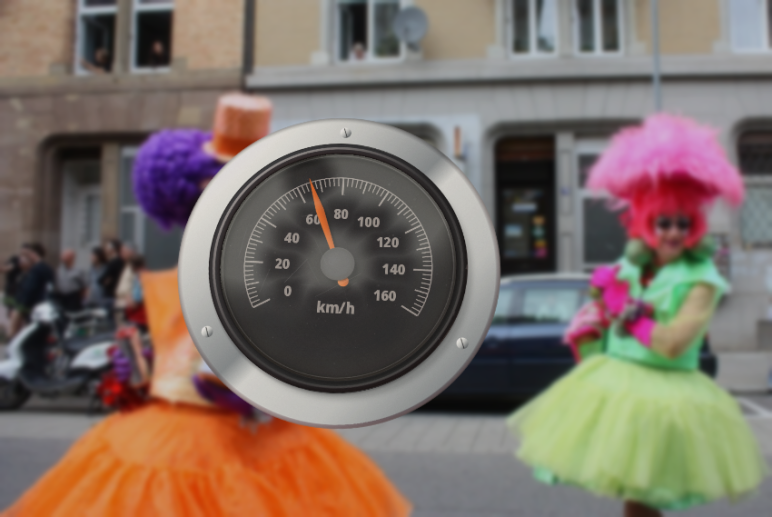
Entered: 66 km/h
